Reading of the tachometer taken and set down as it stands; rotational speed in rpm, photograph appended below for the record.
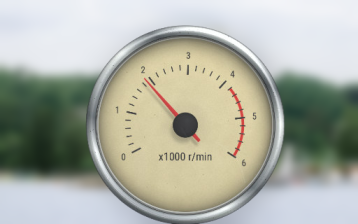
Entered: 1900 rpm
